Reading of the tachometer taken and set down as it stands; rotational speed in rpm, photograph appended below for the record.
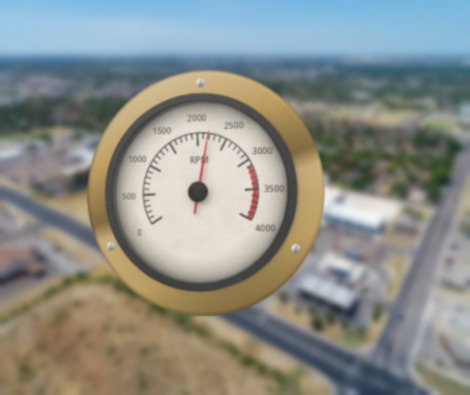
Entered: 2200 rpm
